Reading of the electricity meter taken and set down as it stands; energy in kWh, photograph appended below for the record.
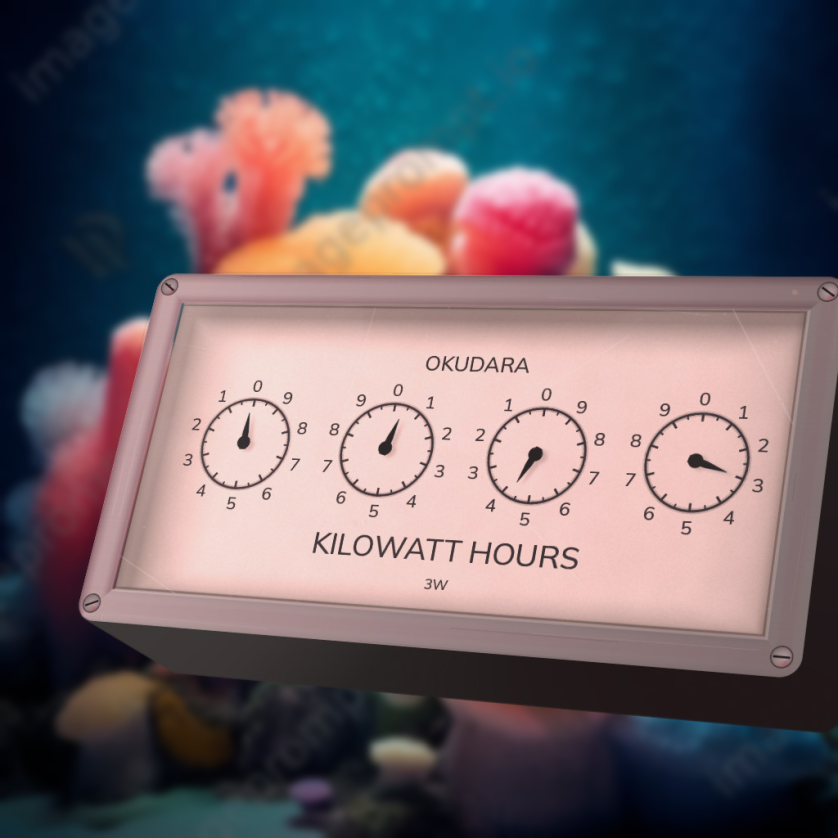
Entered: 43 kWh
